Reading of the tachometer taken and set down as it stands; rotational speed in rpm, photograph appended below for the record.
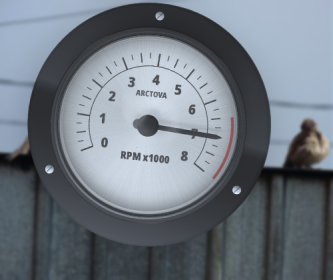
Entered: 7000 rpm
